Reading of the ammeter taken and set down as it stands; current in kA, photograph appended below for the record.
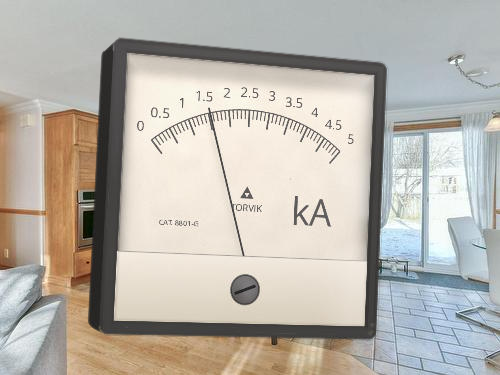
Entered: 1.5 kA
